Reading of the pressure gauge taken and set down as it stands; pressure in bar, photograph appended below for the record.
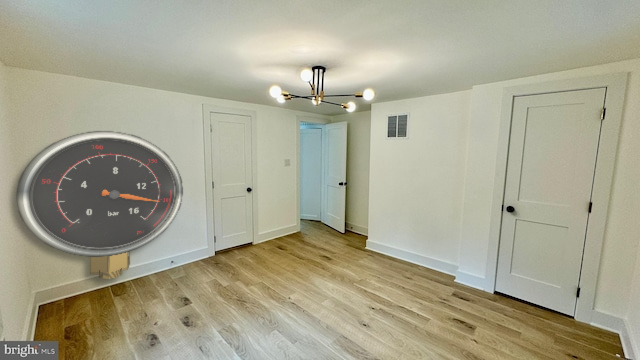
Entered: 14 bar
